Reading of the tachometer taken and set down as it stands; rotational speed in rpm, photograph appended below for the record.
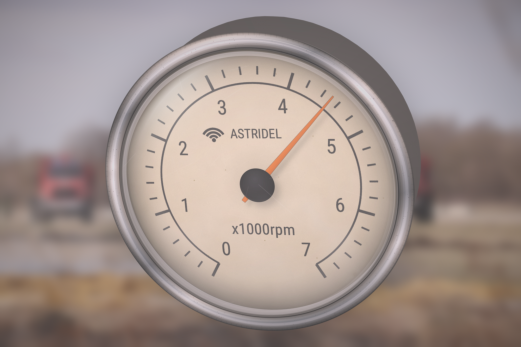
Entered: 4500 rpm
